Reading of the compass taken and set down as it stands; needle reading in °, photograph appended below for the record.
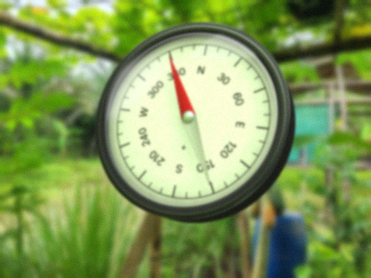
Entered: 330 °
